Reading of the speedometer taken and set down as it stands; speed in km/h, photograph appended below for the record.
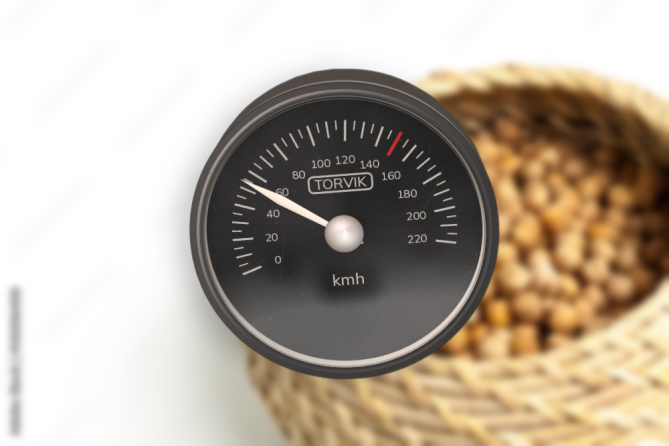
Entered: 55 km/h
